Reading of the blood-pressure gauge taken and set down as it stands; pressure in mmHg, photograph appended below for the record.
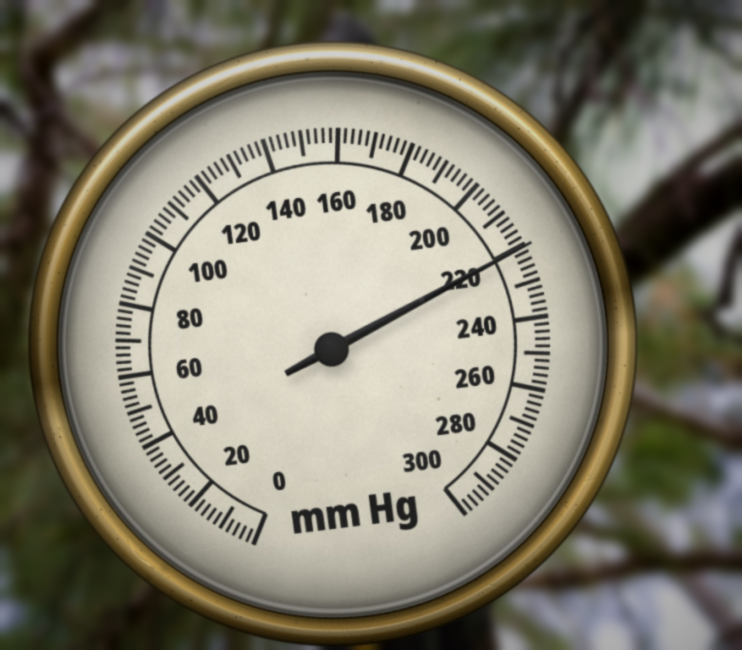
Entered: 220 mmHg
